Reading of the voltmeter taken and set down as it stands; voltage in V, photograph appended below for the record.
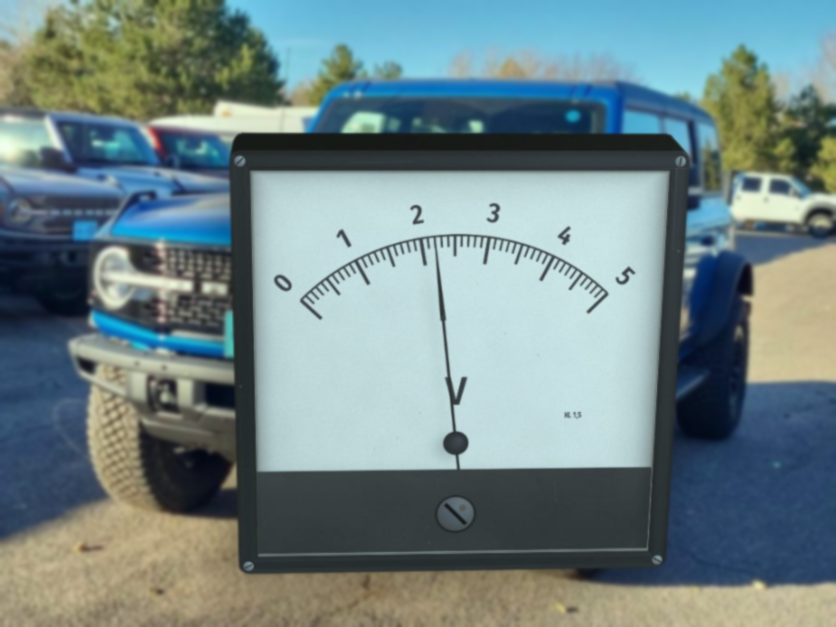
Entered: 2.2 V
